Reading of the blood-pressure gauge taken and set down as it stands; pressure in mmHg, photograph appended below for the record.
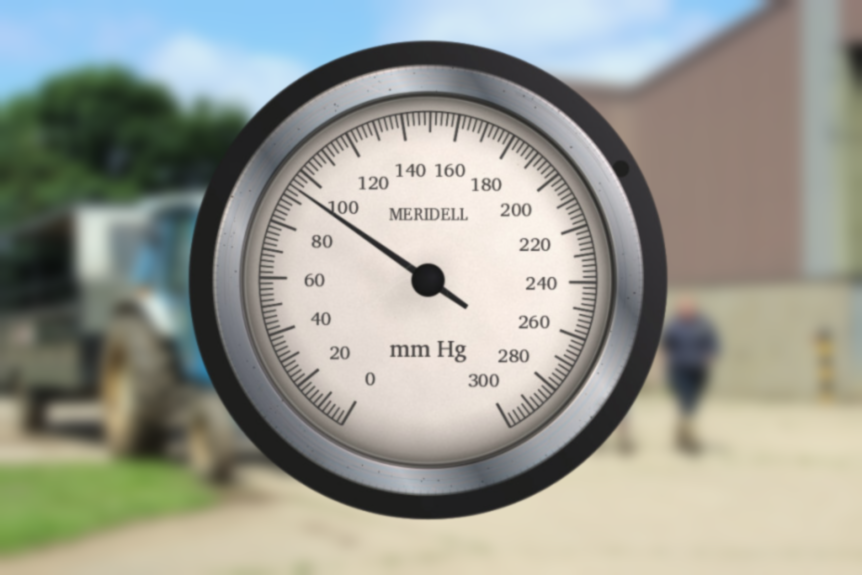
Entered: 94 mmHg
